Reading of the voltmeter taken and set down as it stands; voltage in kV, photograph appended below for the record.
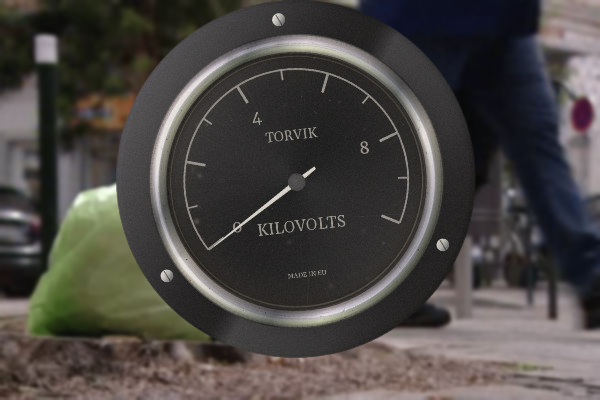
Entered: 0 kV
